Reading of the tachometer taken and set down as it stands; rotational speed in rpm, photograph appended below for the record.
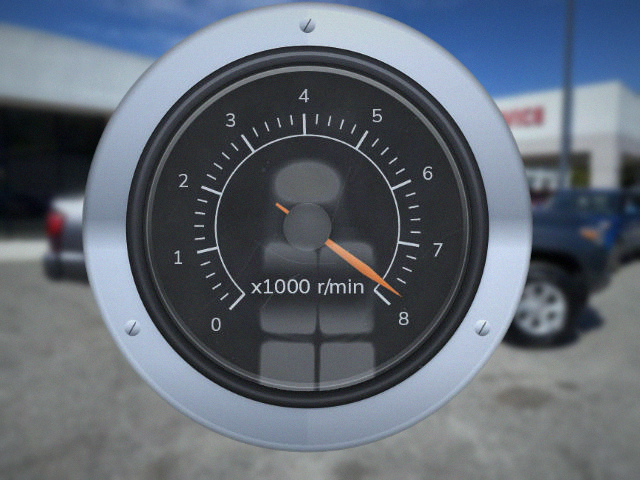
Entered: 7800 rpm
